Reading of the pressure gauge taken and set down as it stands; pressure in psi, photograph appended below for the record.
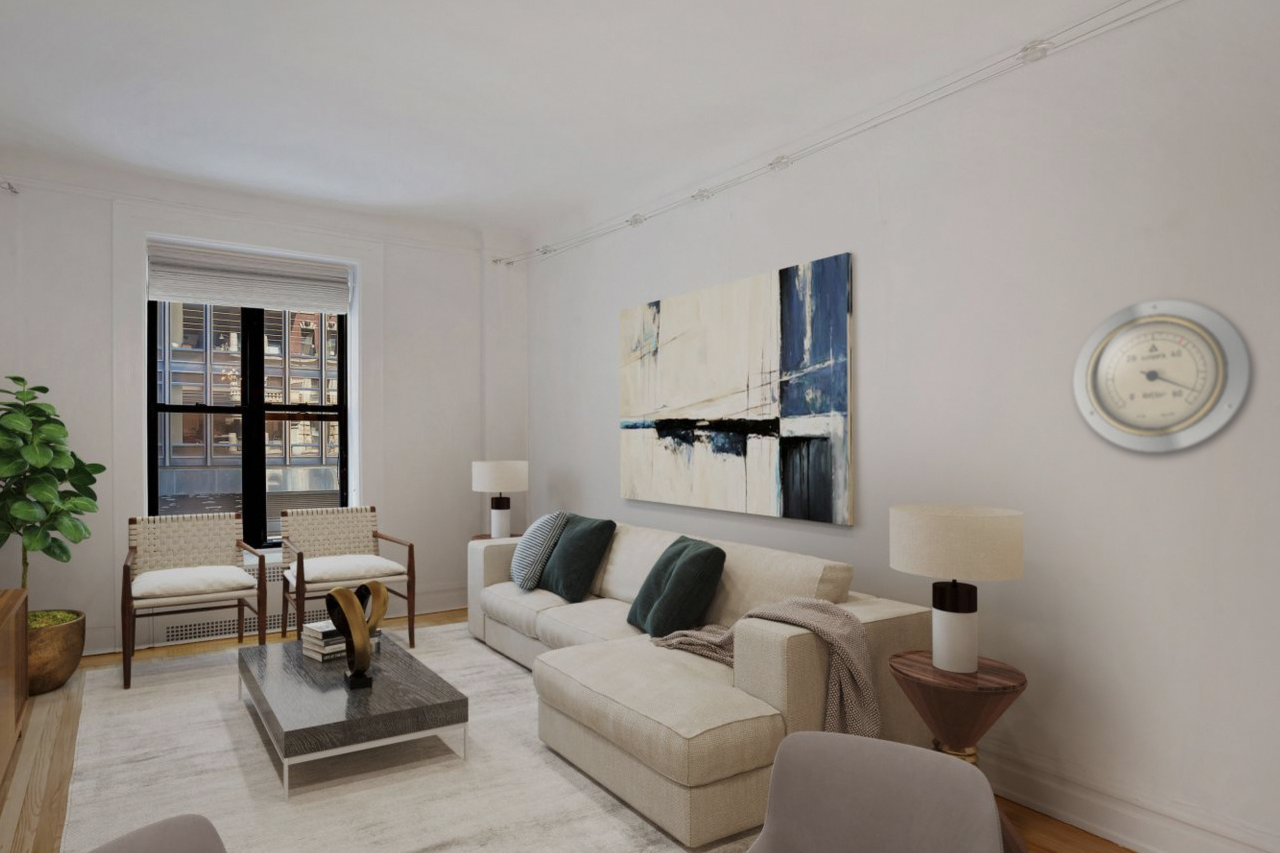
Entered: 56 psi
